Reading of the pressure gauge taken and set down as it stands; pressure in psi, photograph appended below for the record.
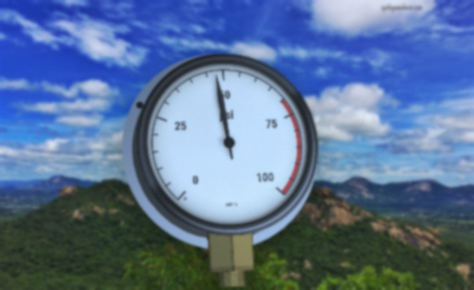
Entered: 47.5 psi
